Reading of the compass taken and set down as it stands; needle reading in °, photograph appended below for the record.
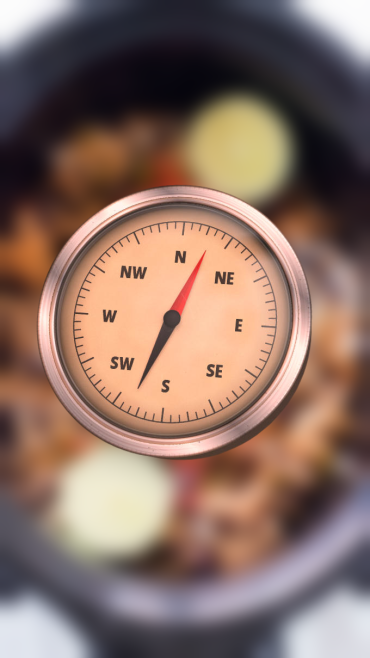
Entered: 20 °
